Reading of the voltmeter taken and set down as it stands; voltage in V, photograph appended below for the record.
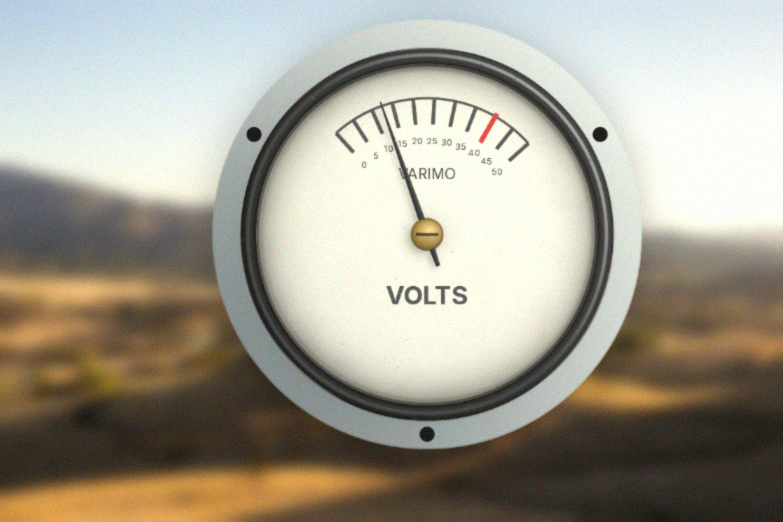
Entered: 12.5 V
